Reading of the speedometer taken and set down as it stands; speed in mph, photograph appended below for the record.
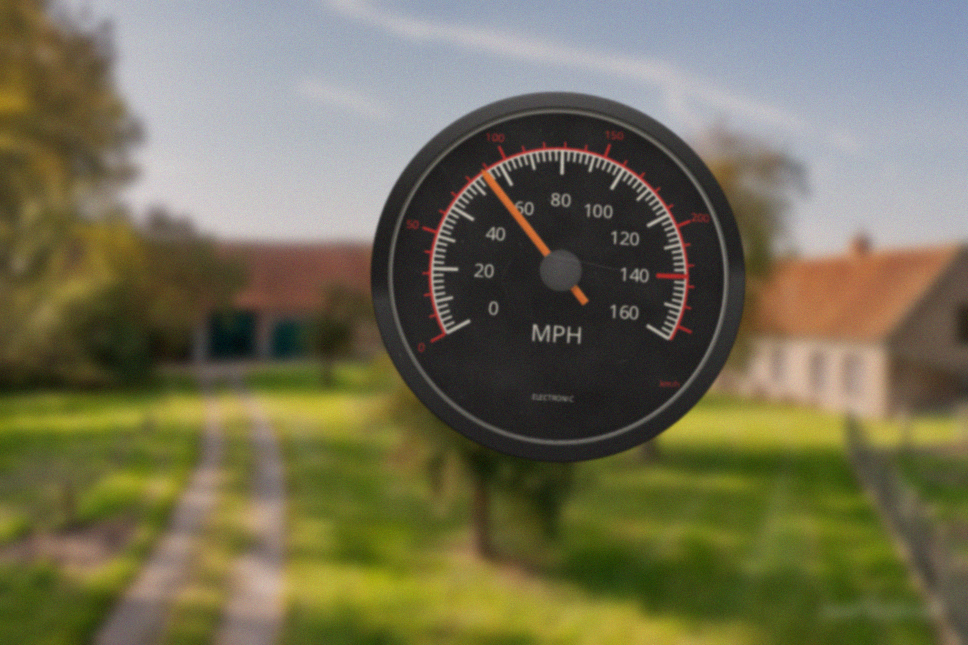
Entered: 54 mph
